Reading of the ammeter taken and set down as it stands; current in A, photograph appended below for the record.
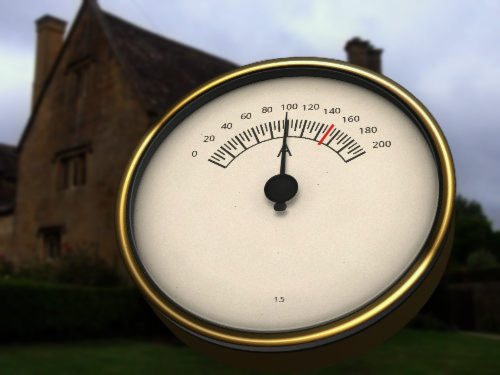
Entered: 100 A
